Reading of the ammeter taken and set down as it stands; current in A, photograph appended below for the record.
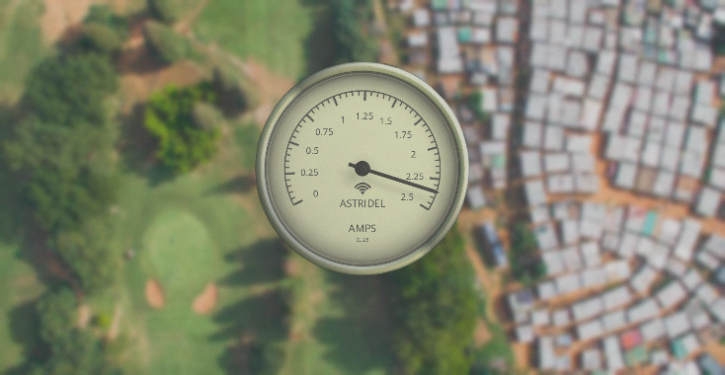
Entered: 2.35 A
